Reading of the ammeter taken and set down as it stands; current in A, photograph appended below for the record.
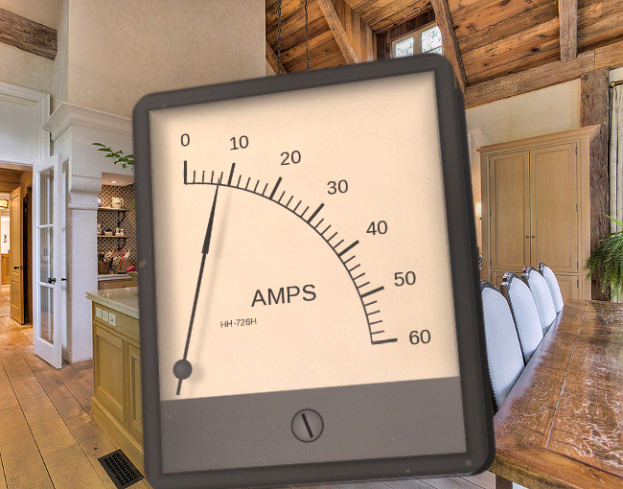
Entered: 8 A
